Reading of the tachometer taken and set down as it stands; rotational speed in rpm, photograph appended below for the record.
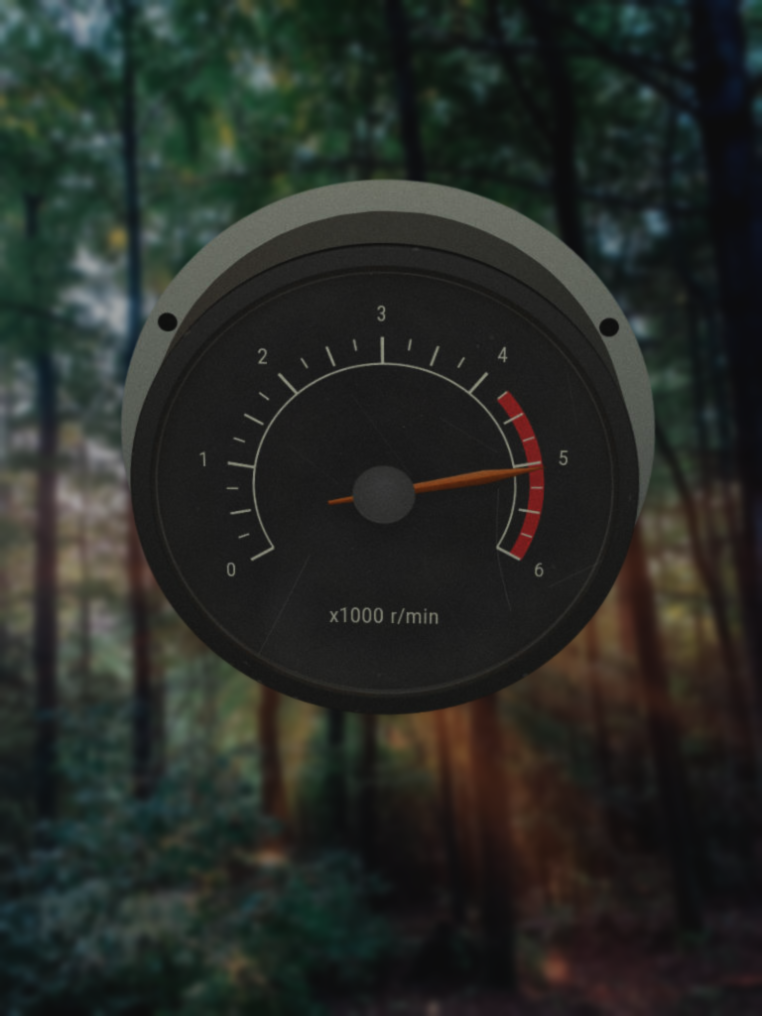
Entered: 5000 rpm
